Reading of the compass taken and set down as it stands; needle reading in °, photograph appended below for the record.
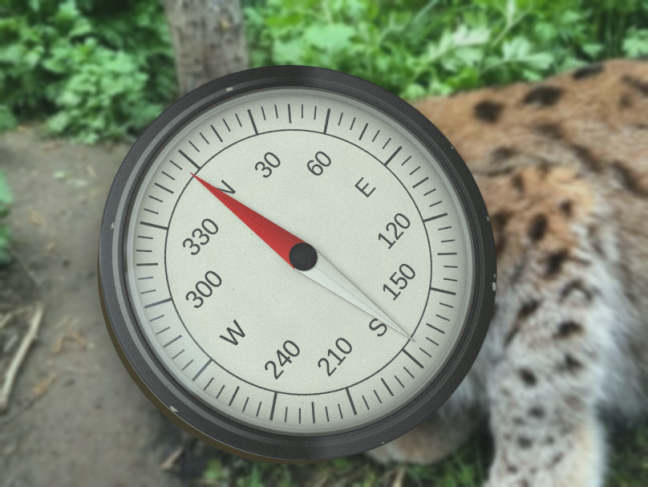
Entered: 355 °
